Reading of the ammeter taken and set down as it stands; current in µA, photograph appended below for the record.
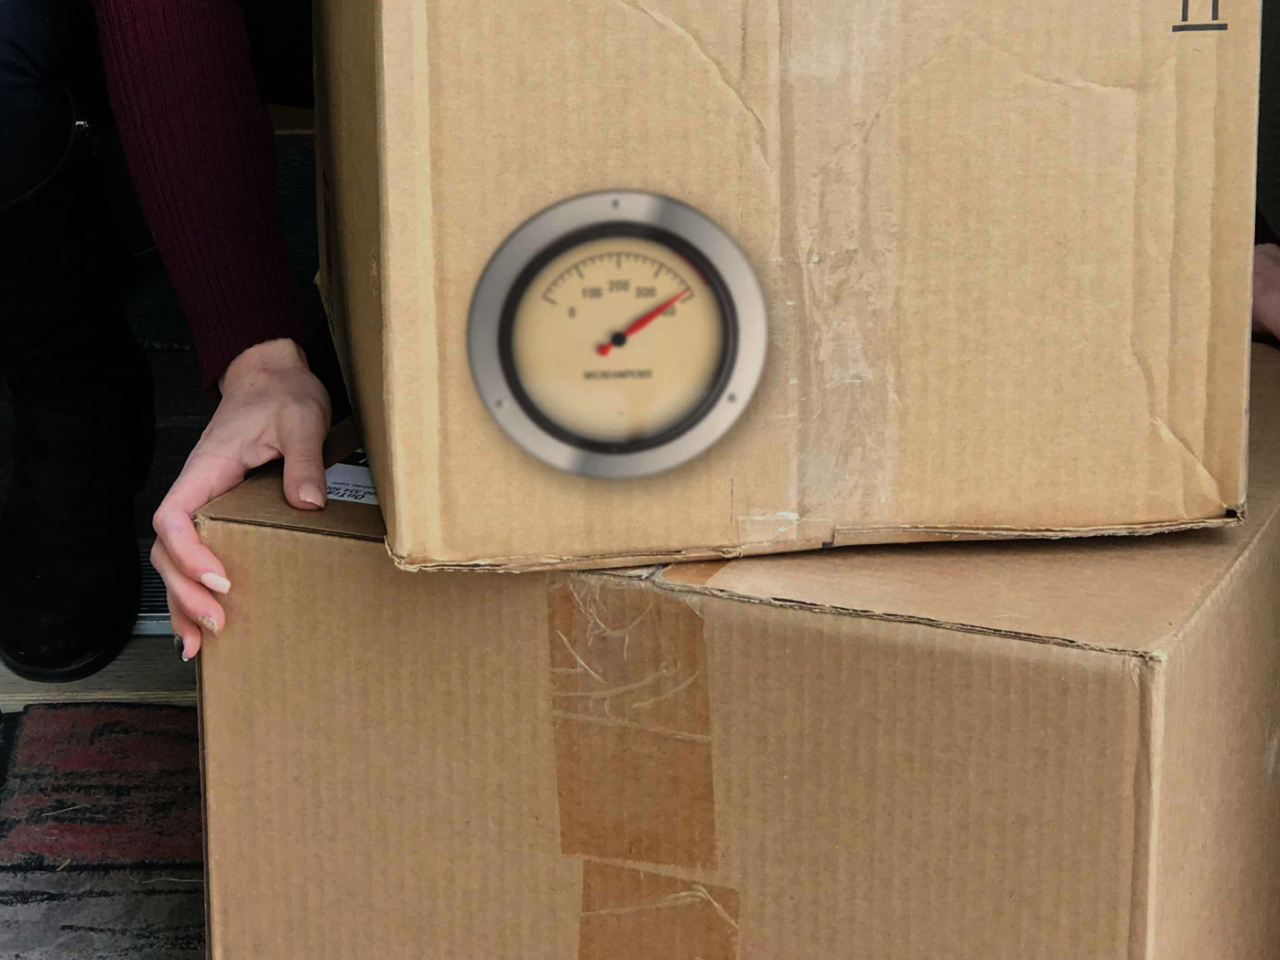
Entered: 380 µA
